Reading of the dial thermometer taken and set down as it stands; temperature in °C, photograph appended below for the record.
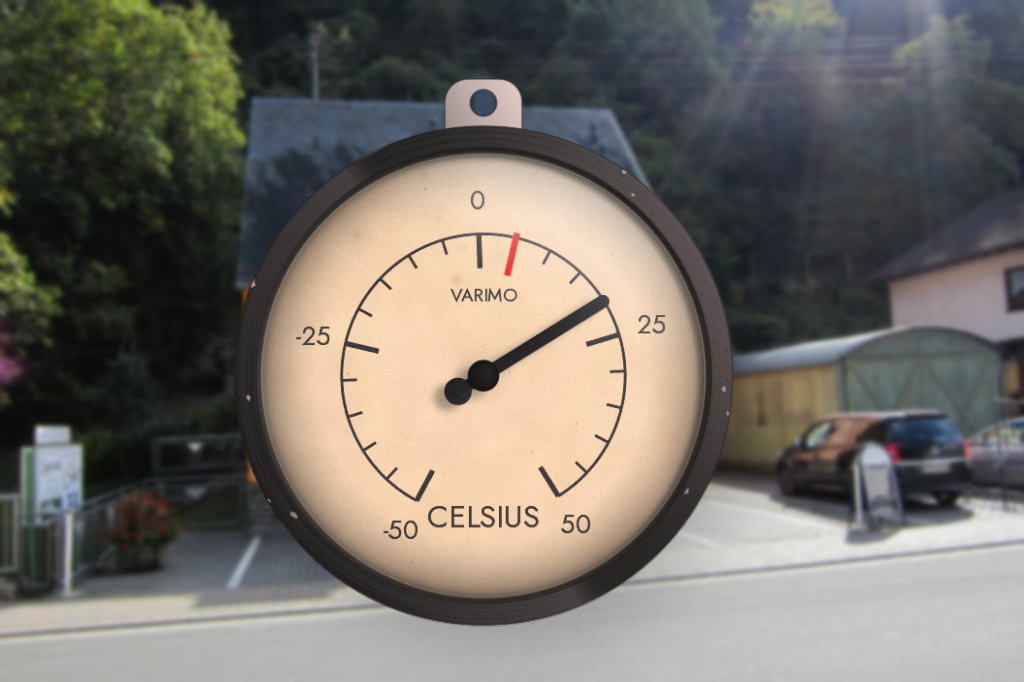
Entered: 20 °C
